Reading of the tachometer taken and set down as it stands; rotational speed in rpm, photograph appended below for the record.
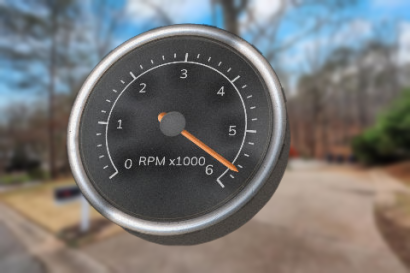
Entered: 5700 rpm
